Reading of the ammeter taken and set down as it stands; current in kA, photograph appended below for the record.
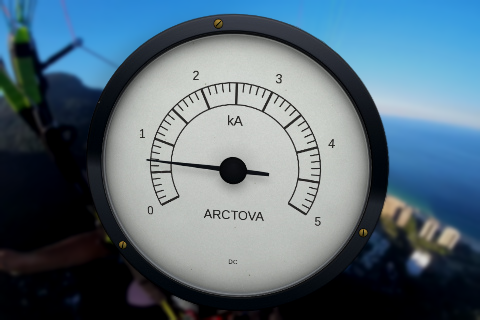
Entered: 0.7 kA
